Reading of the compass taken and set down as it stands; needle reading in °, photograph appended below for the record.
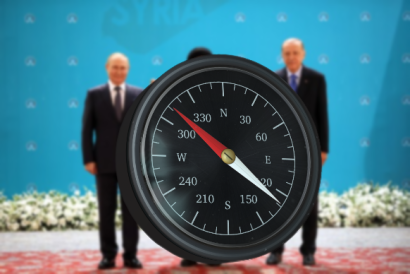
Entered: 310 °
